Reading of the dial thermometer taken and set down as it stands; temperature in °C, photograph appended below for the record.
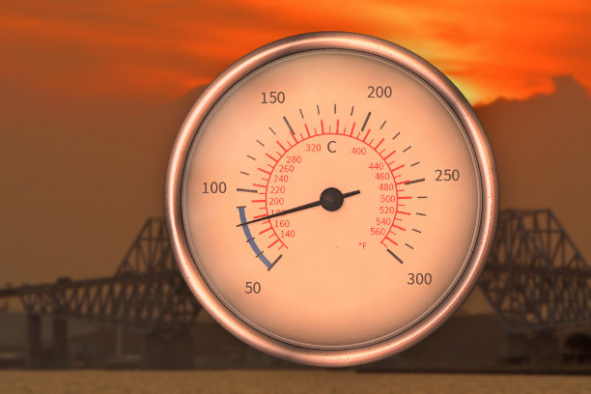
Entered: 80 °C
